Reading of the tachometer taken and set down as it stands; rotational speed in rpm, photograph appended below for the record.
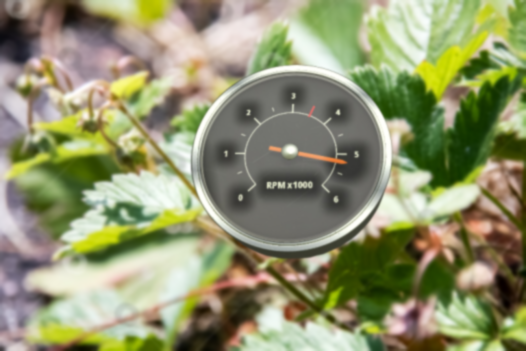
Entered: 5250 rpm
